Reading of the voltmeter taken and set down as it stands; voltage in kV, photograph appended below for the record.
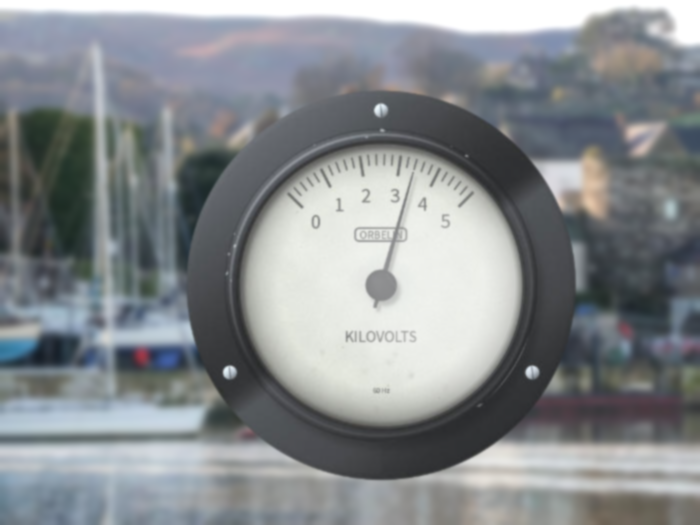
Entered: 3.4 kV
